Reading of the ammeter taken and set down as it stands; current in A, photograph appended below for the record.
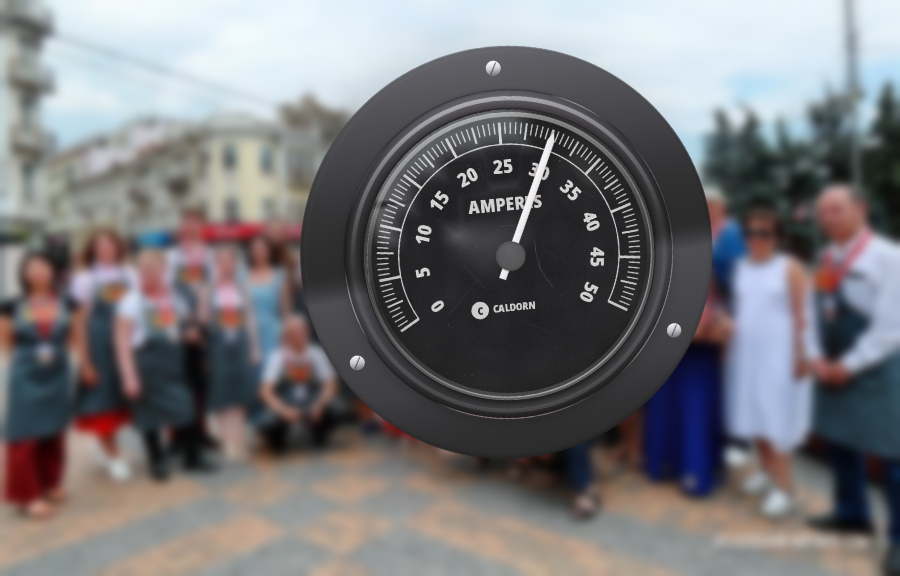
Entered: 30 A
